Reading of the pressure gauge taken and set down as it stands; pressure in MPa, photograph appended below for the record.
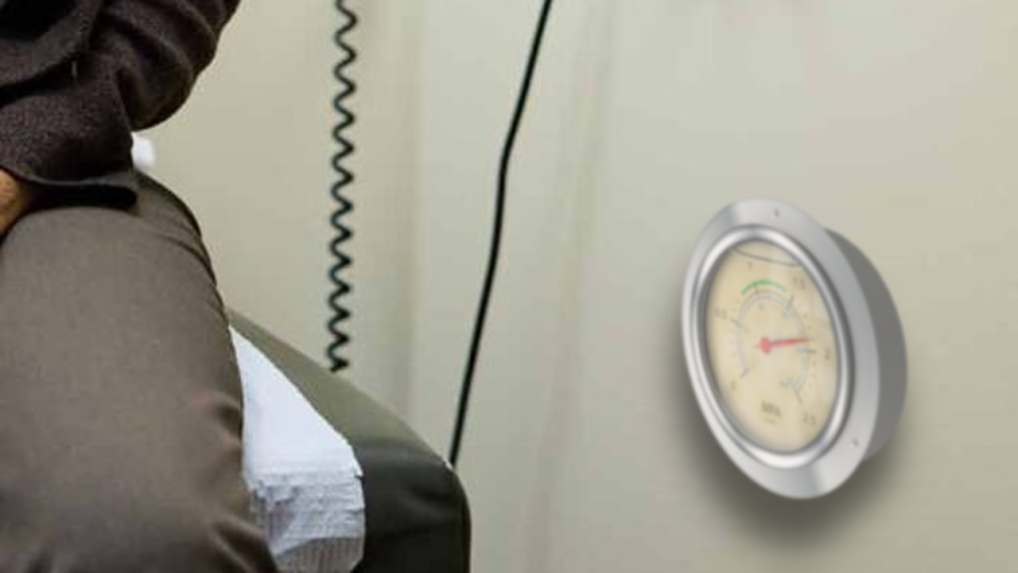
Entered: 1.9 MPa
